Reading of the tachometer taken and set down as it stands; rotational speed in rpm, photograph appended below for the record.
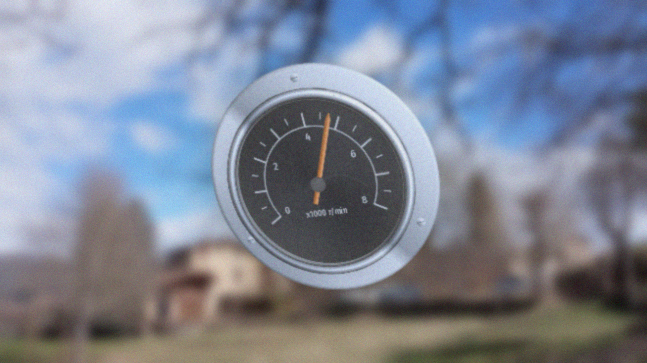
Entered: 4750 rpm
